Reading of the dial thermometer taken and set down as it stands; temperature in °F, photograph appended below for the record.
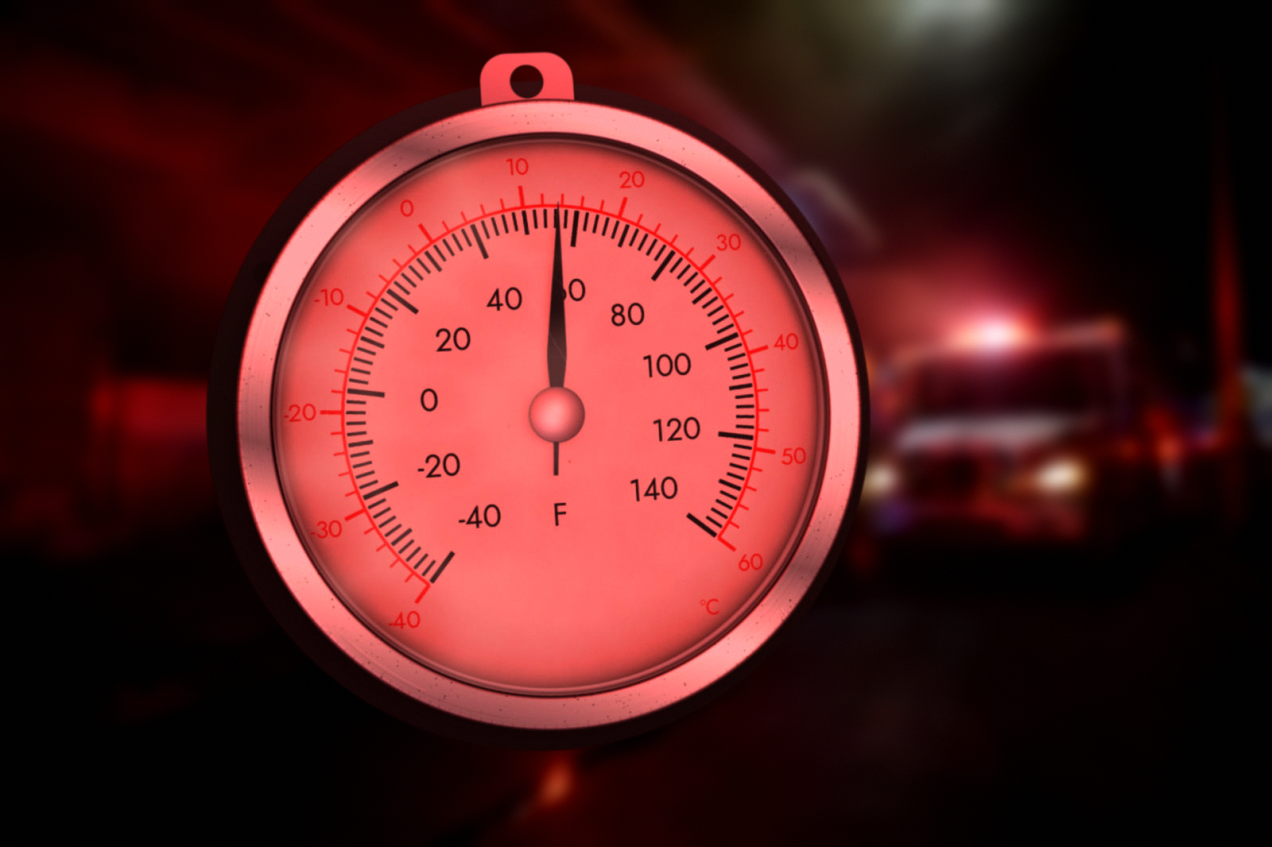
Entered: 56 °F
